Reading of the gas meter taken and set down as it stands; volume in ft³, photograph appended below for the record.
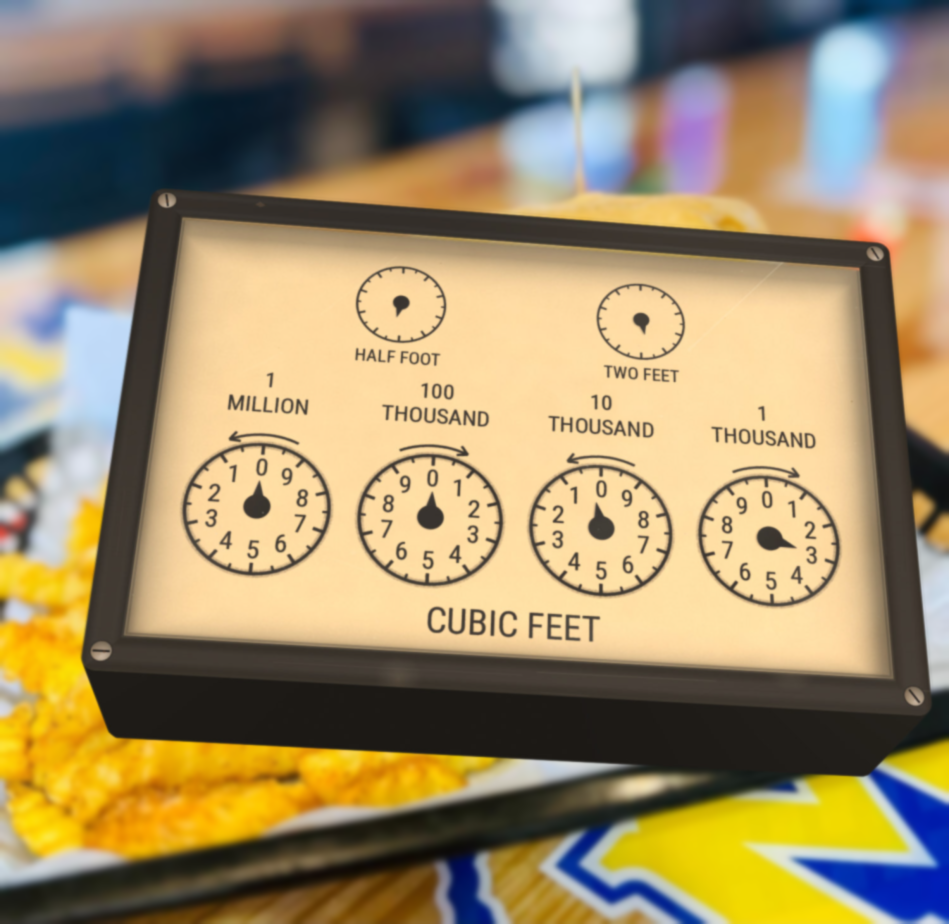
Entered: 300 ft³
